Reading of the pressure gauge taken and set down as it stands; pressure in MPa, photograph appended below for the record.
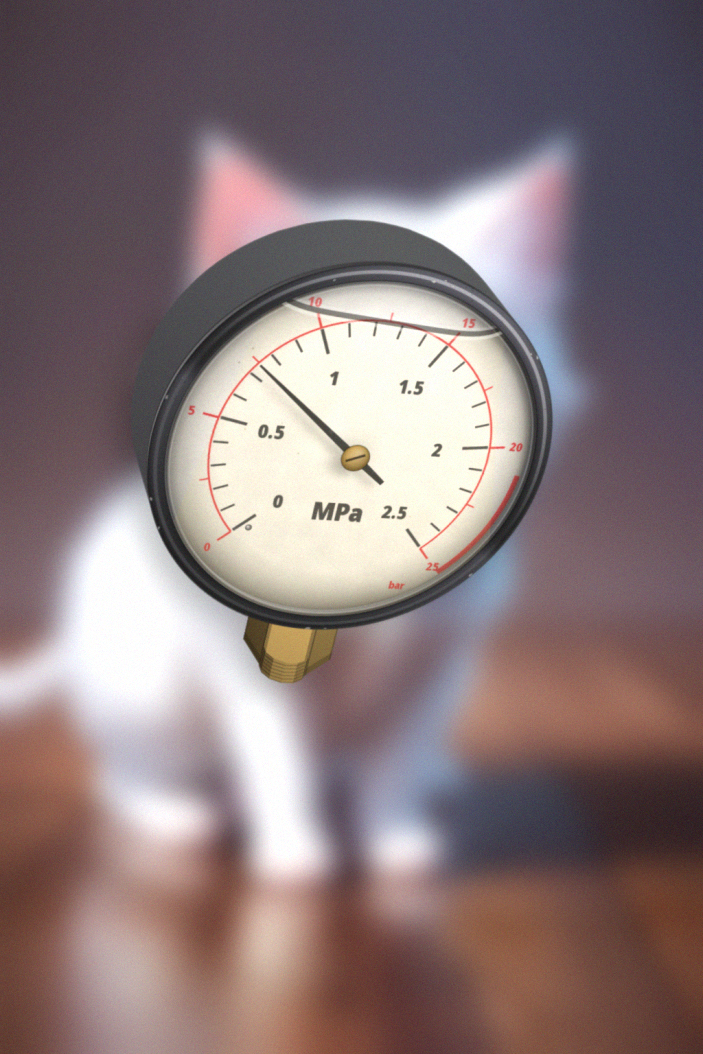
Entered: 0.75 MPa
